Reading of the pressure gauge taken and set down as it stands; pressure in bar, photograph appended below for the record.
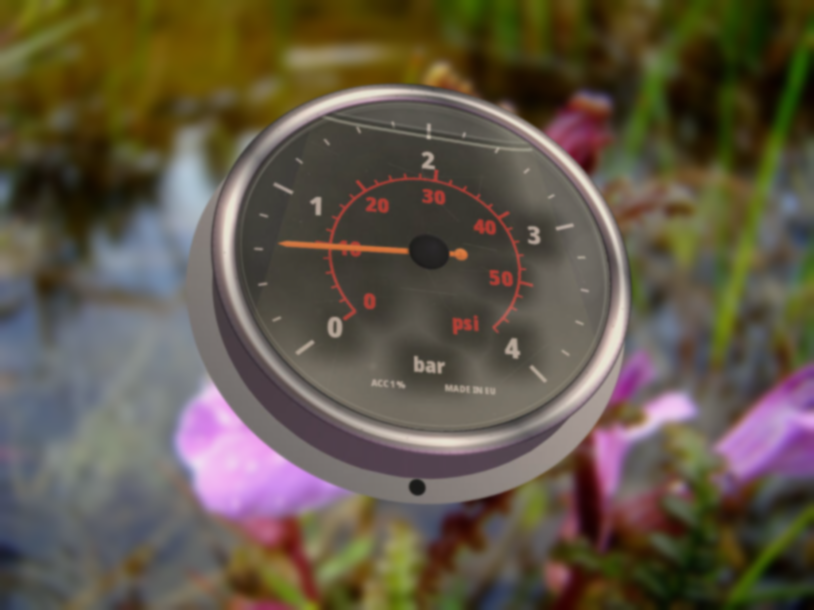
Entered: 0.6 bar
